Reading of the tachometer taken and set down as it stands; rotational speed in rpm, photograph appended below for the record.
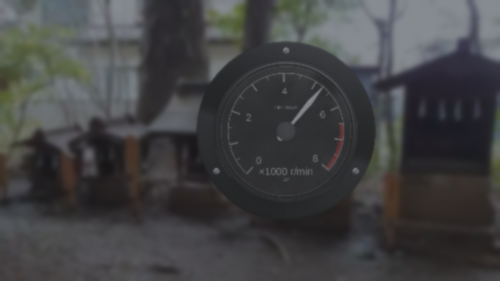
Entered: 5250 rpm
